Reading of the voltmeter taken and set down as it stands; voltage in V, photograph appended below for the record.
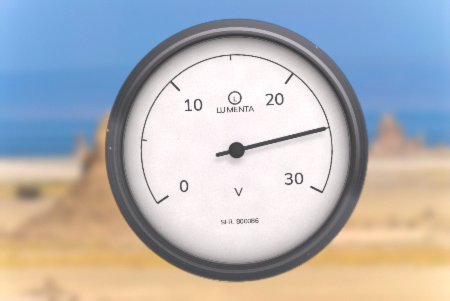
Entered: 25 V
